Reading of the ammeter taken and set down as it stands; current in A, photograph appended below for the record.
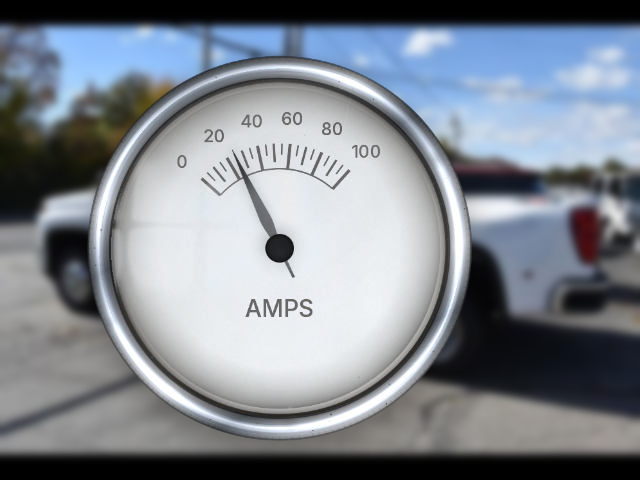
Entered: 25 A
